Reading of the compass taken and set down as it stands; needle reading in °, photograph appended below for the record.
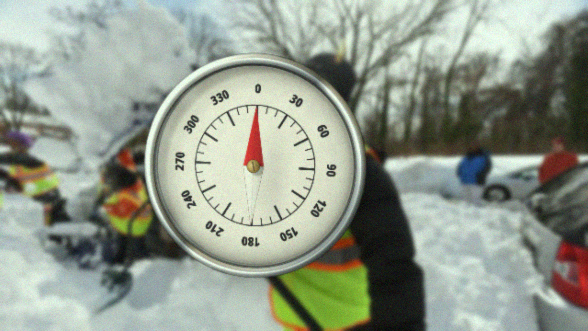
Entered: 0 °
